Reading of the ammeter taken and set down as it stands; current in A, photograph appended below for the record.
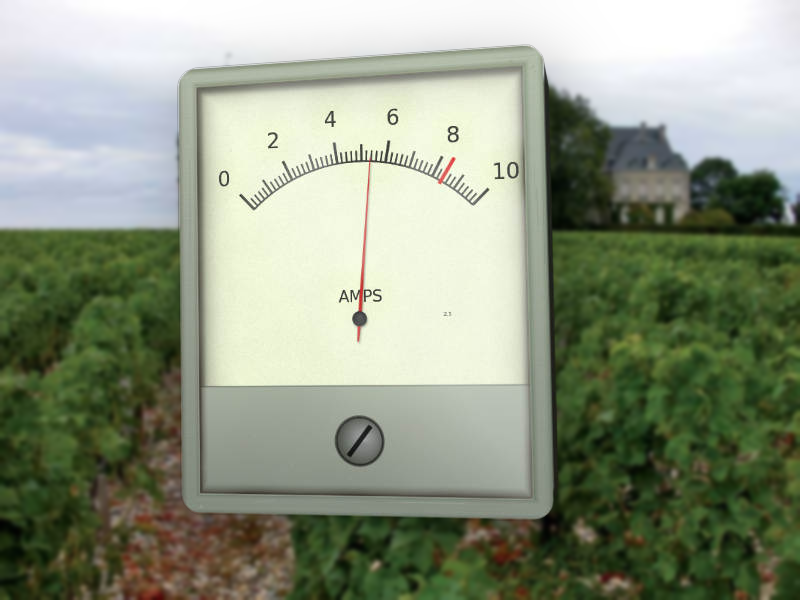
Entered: 5.4 A
